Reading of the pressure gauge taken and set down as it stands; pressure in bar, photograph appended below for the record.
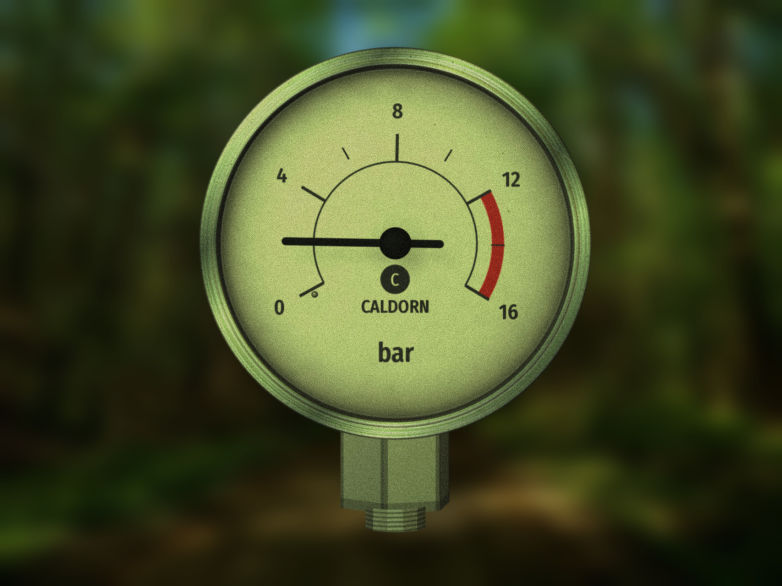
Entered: 2 bar
